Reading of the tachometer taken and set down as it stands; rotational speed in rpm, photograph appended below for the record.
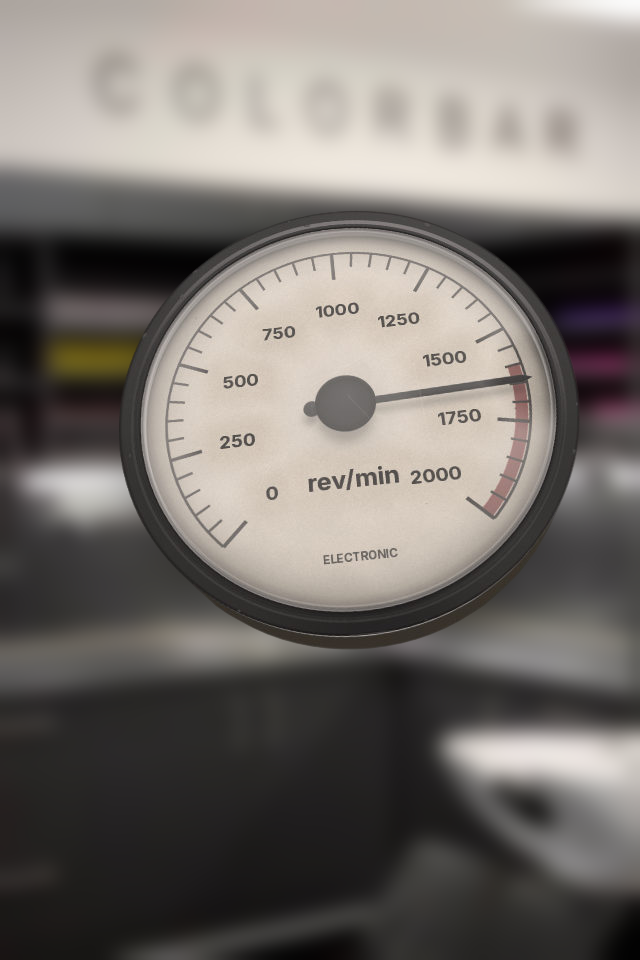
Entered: 1650 rpm
